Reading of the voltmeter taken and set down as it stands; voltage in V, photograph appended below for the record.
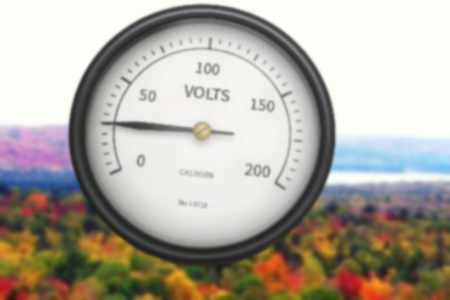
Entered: 25 V
